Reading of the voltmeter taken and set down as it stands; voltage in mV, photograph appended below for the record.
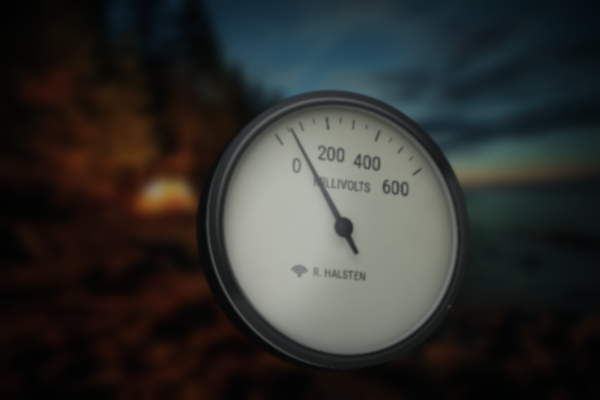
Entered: 50 mV
